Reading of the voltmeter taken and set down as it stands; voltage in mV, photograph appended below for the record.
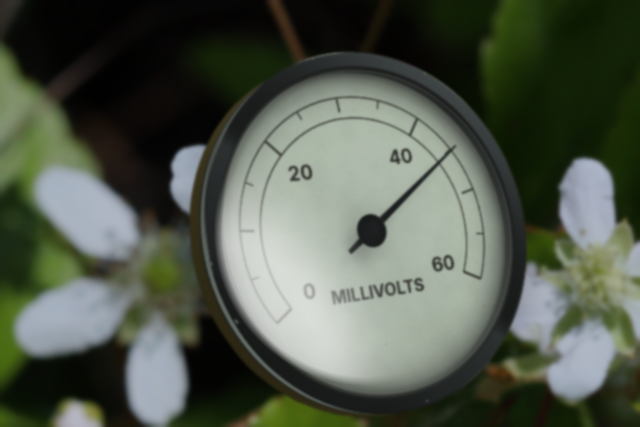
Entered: 45 mV
